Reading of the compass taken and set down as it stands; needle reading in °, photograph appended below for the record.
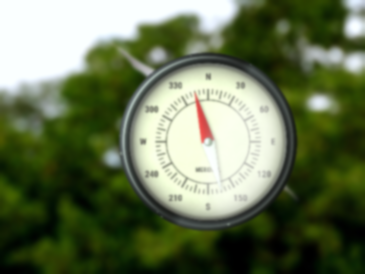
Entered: 345 °
